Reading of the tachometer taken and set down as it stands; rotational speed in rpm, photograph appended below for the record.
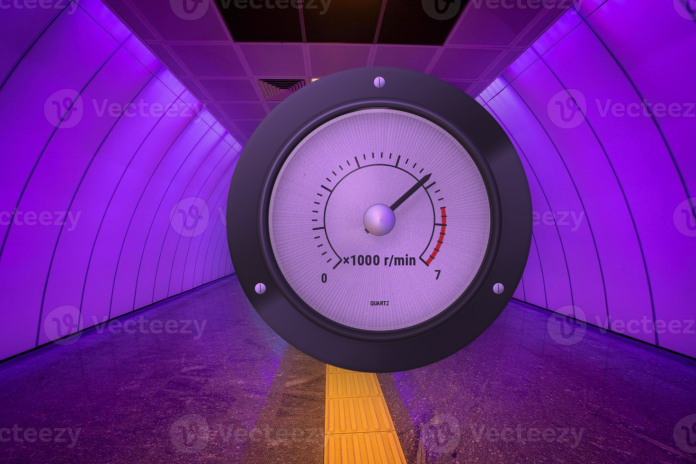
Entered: 4800 rpm
